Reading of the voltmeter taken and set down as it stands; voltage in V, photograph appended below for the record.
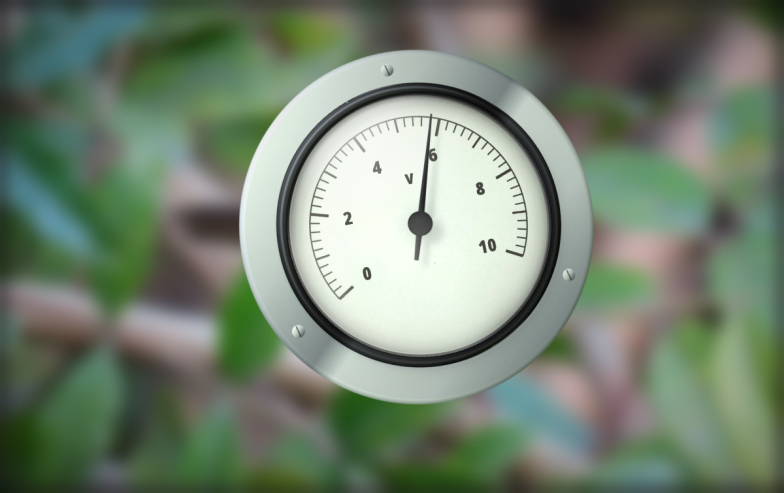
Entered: 5.8 V
